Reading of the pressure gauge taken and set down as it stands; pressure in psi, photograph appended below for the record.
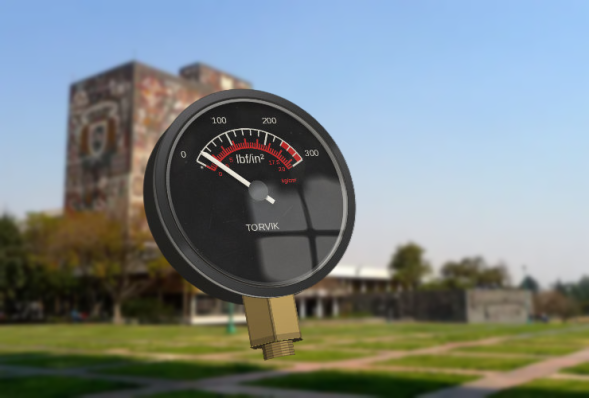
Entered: 20 psi
